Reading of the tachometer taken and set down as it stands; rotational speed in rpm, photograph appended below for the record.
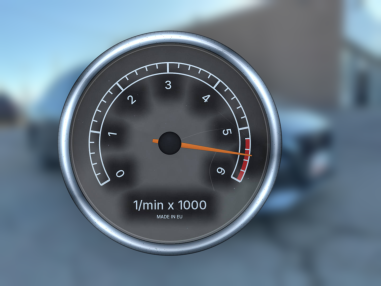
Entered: 5500 rpm
